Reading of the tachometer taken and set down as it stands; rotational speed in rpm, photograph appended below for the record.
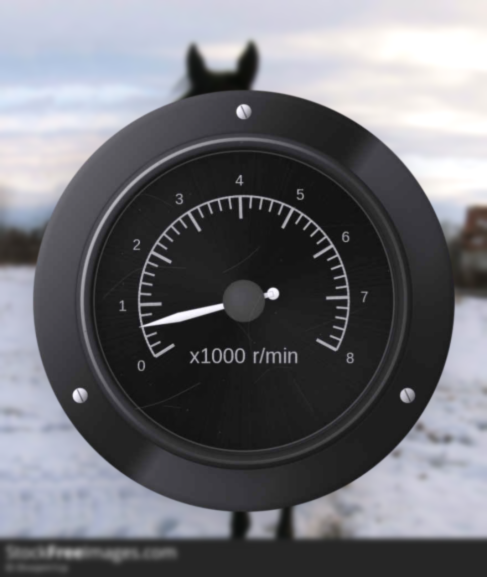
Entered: 600 rpm
